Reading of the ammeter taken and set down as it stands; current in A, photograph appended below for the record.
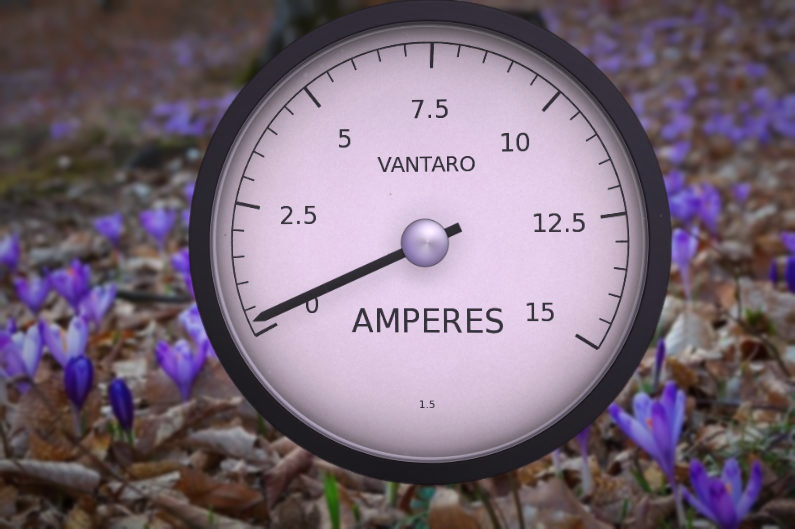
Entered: 0.25 A
